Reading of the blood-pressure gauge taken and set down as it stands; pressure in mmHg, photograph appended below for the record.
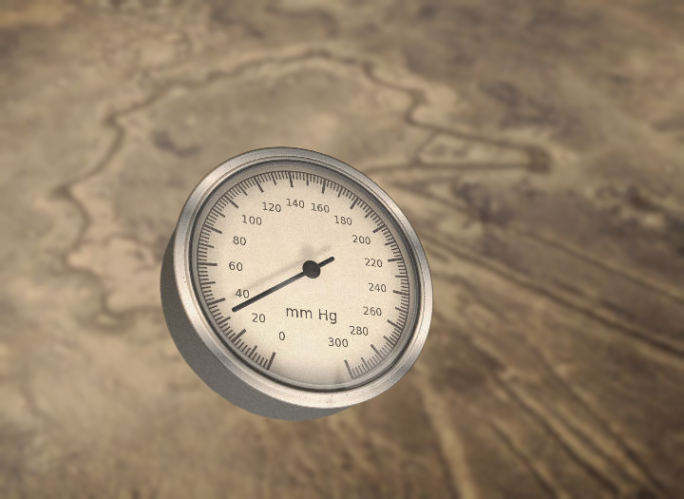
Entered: 32 mmHg
